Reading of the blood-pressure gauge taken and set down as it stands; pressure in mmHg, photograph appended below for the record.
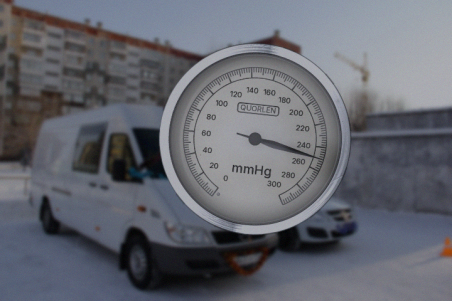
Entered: 250 mmHg
